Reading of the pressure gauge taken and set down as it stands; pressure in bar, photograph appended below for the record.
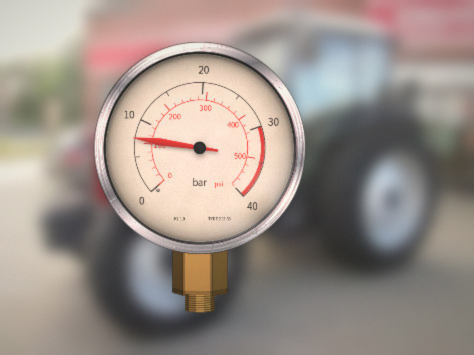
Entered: 7.5 bar
